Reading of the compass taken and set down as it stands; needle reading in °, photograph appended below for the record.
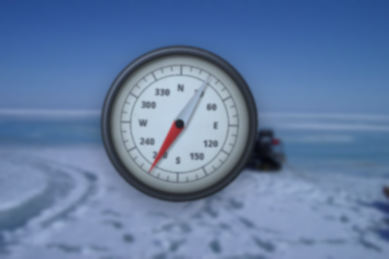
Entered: 210 °
